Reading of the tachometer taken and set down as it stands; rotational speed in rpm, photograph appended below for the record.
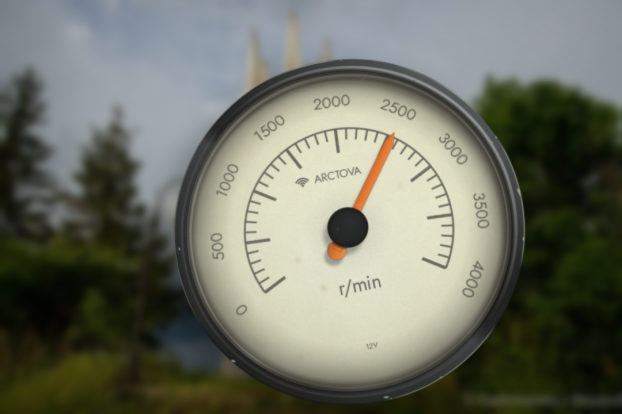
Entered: 2550 rpm
